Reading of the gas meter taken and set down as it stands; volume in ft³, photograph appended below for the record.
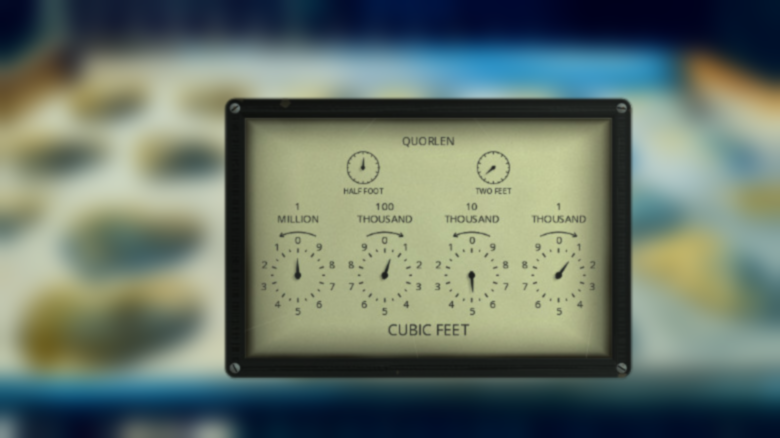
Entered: 5100 ft³
